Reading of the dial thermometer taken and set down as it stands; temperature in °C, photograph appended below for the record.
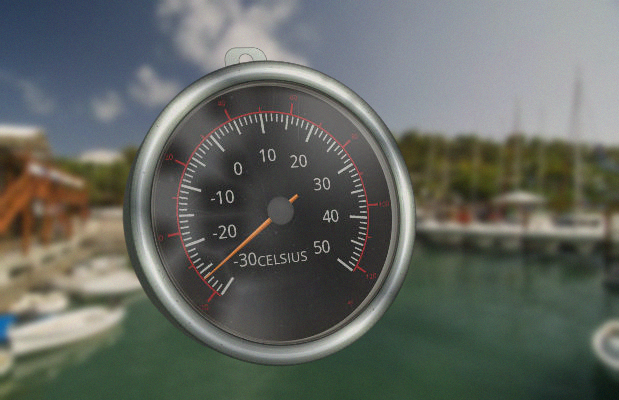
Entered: -26 °C
